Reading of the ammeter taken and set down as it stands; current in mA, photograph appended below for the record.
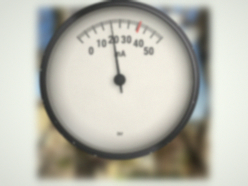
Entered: 20 mA
